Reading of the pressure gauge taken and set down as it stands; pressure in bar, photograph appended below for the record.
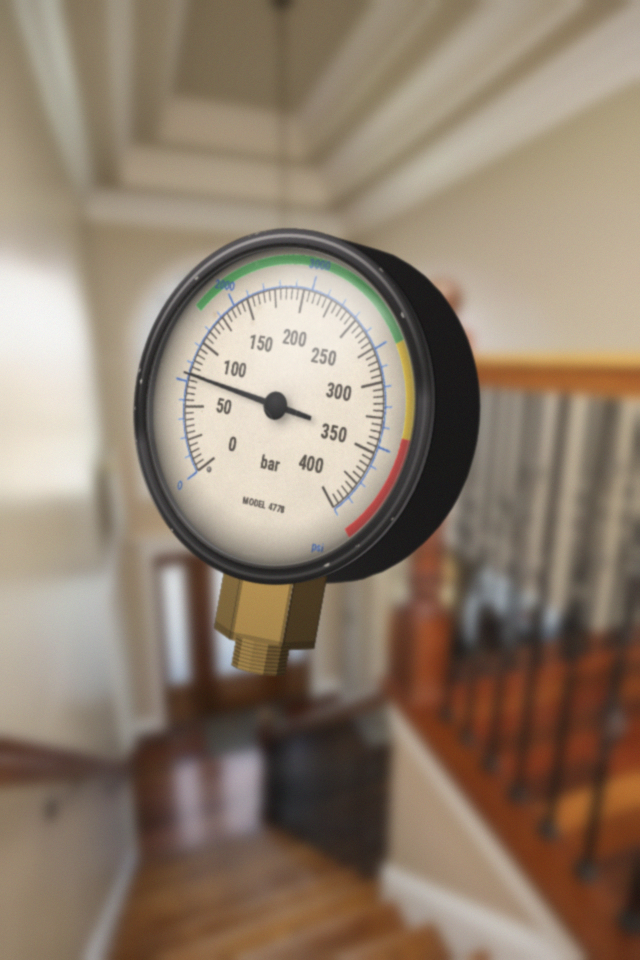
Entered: 75 bar
